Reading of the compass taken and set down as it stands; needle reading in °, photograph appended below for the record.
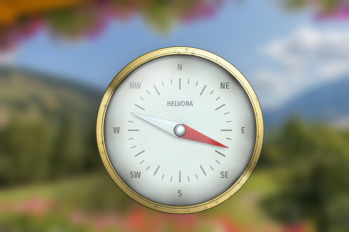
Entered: 110 °
